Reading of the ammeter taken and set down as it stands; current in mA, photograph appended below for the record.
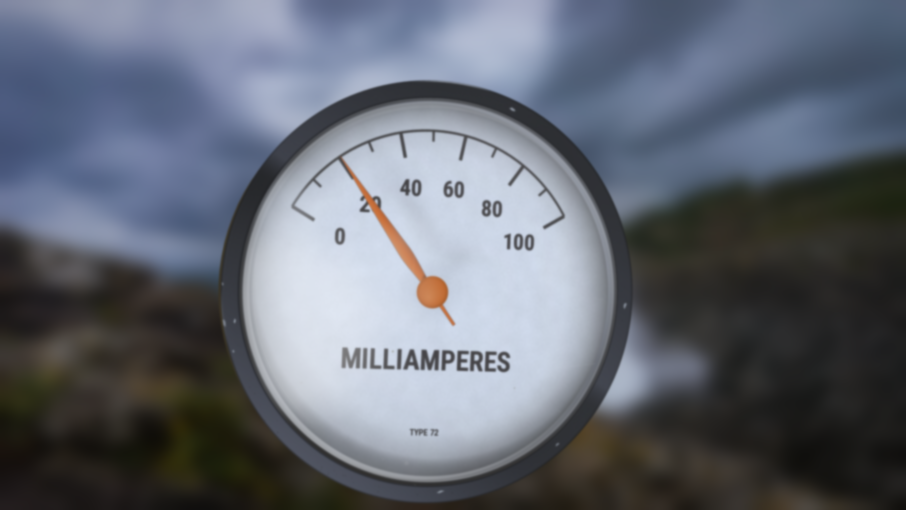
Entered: 20 mA
